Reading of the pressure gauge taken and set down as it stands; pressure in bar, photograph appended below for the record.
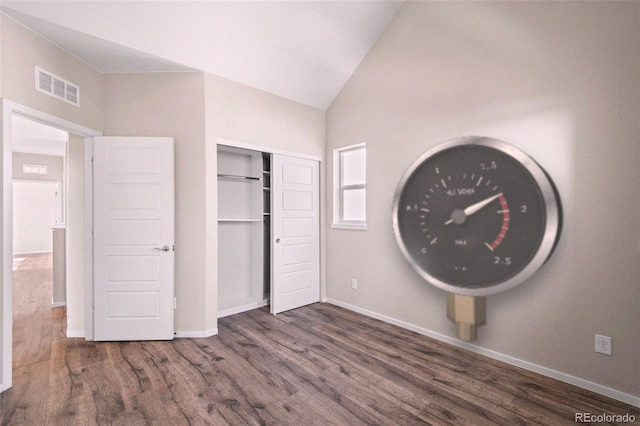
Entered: 1.8 bar
